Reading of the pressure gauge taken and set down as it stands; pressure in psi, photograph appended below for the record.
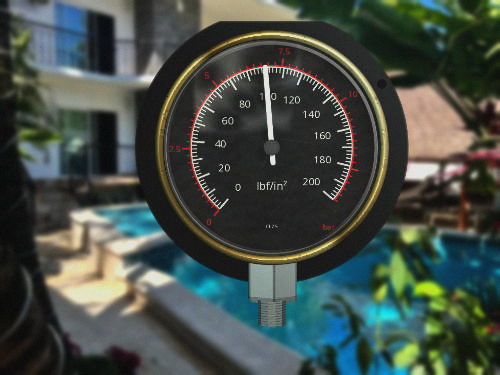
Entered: 100 psi
